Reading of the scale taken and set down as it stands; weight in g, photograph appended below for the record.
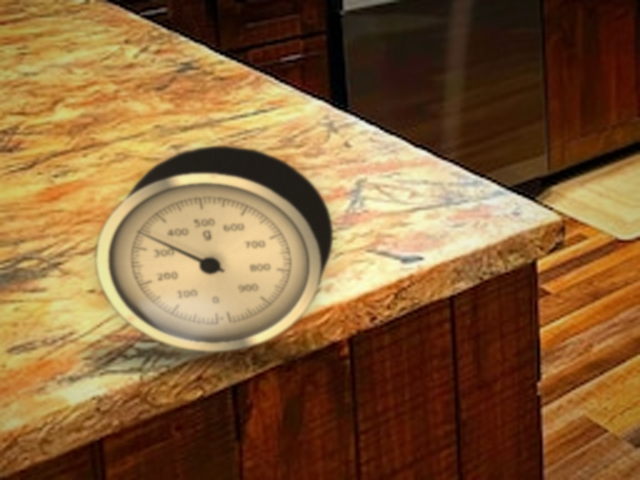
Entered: 350 g
